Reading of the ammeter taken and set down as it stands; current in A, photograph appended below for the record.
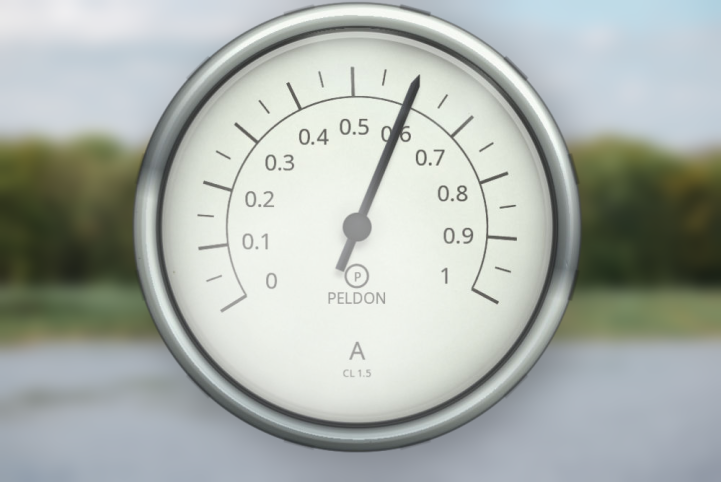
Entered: 0.6 A
